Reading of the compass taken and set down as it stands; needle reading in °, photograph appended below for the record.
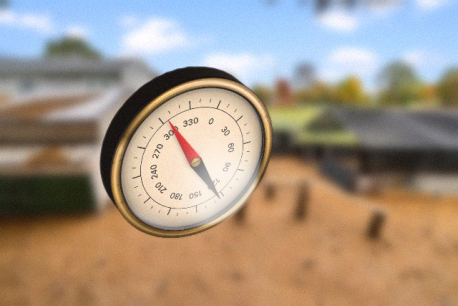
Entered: 305 °
